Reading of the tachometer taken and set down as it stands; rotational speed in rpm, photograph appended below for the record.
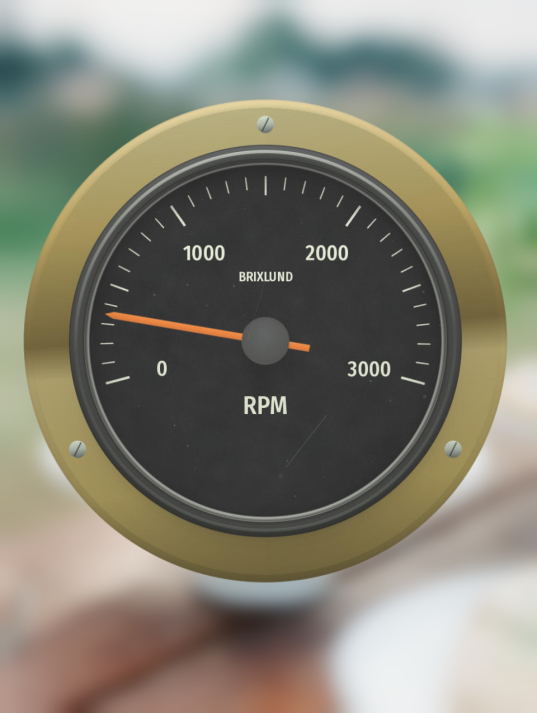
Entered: 350 rpm
